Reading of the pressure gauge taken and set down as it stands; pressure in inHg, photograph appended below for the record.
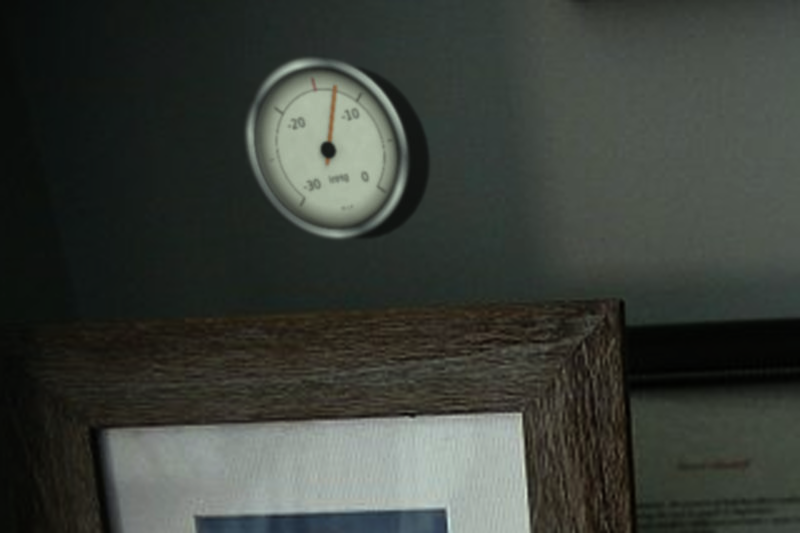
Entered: -12.5 inHg
